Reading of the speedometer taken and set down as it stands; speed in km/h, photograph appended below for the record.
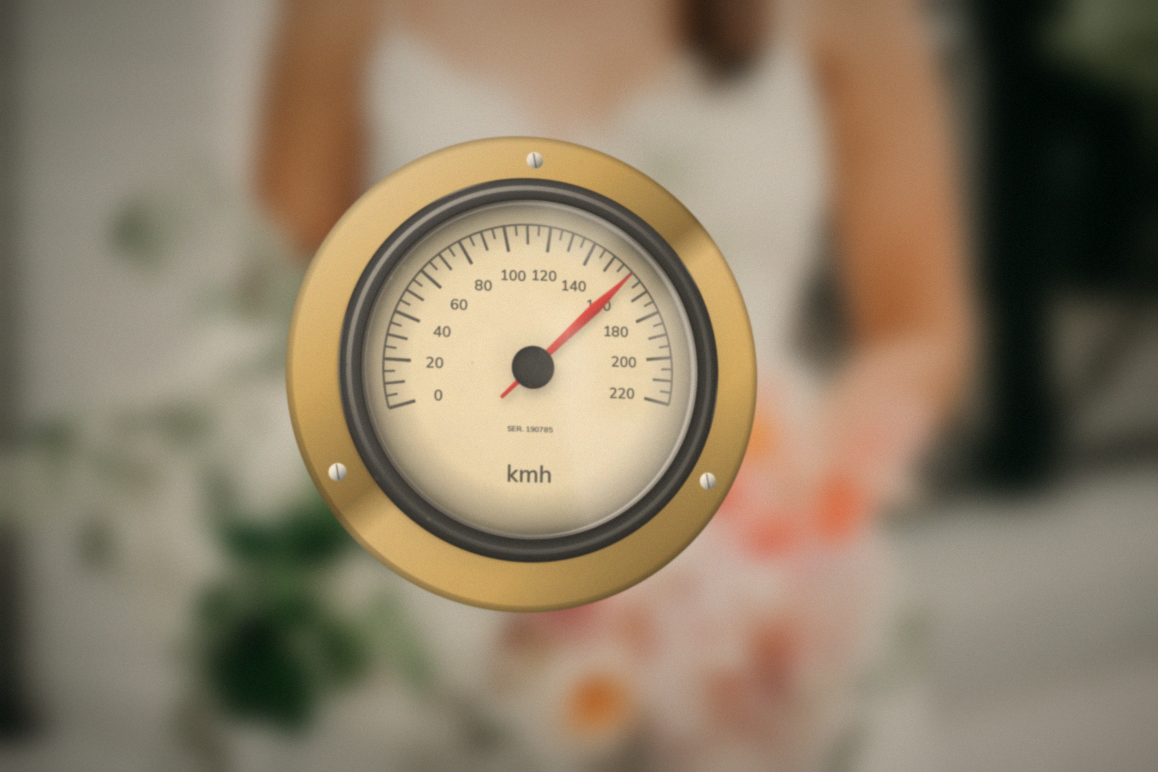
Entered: 160 km/h
